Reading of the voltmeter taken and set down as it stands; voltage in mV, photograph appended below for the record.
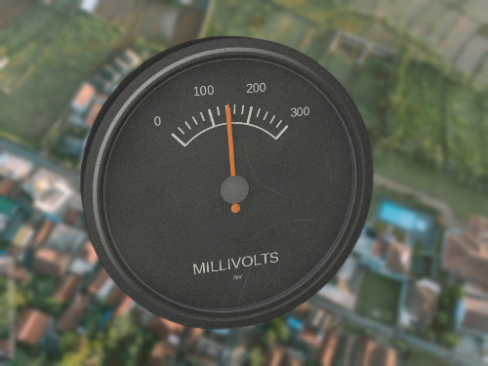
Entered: 140 mV
